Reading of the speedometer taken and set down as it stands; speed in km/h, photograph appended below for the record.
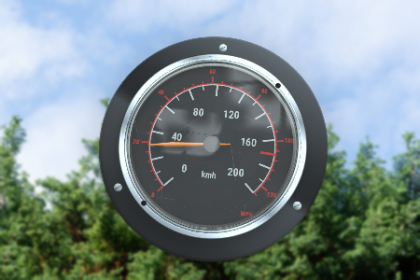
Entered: 30 km/h
